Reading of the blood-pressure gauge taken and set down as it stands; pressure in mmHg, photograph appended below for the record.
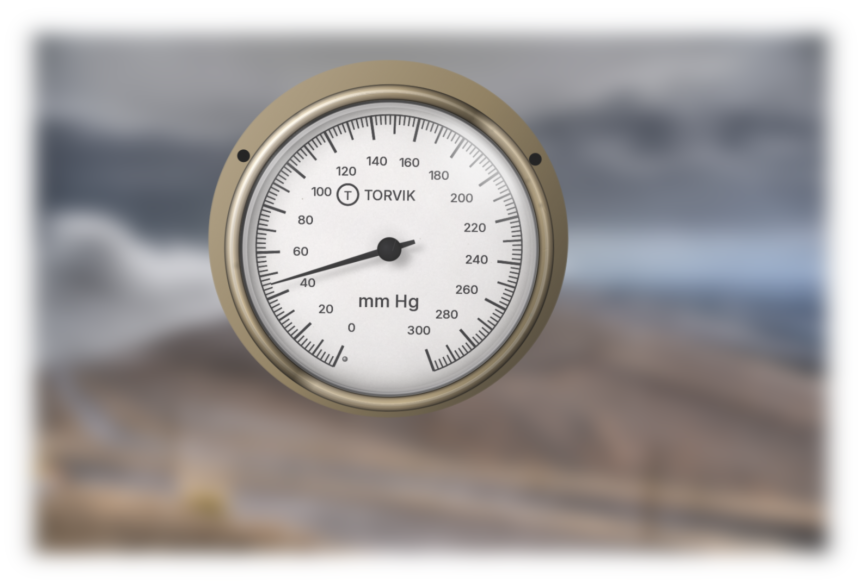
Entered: 46 mmHg
